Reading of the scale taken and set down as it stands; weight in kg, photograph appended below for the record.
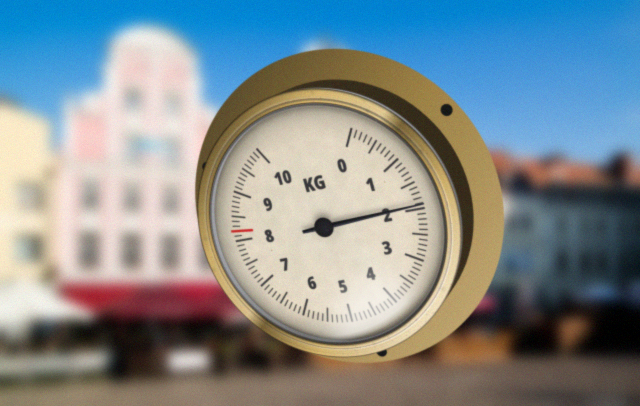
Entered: 1.9 kg
